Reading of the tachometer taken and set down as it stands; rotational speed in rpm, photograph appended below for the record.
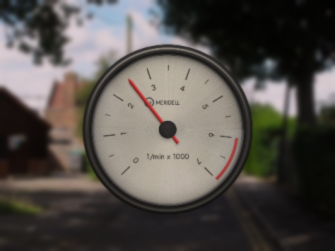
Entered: 2500 rpm
